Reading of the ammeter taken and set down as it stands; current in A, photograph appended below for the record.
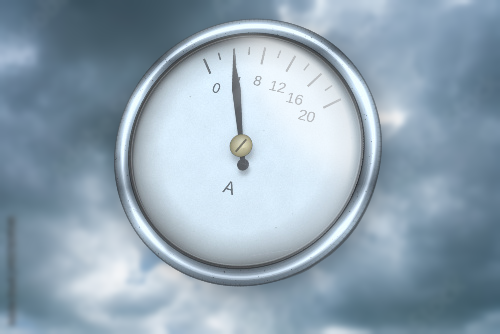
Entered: 4 A
